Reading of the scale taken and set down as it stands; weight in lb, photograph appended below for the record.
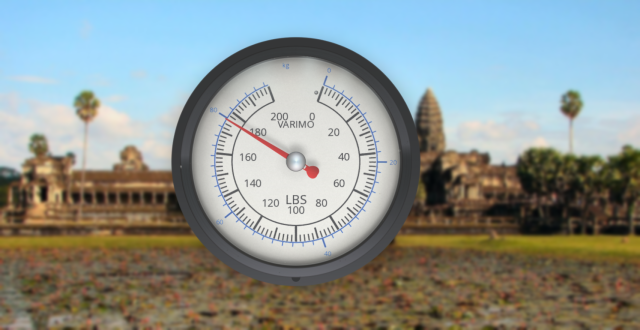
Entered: 176 lb
